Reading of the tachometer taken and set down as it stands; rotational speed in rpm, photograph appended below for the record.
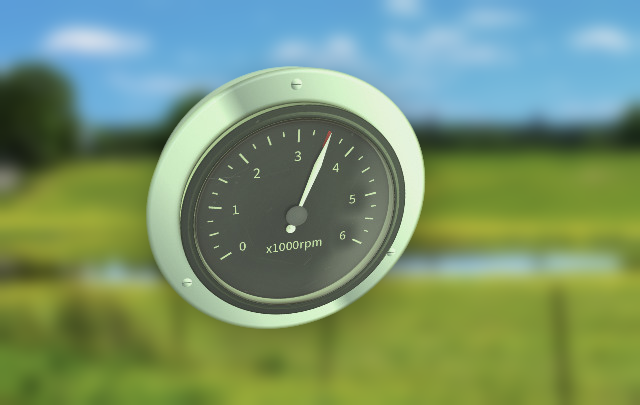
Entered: 3500 rpm
